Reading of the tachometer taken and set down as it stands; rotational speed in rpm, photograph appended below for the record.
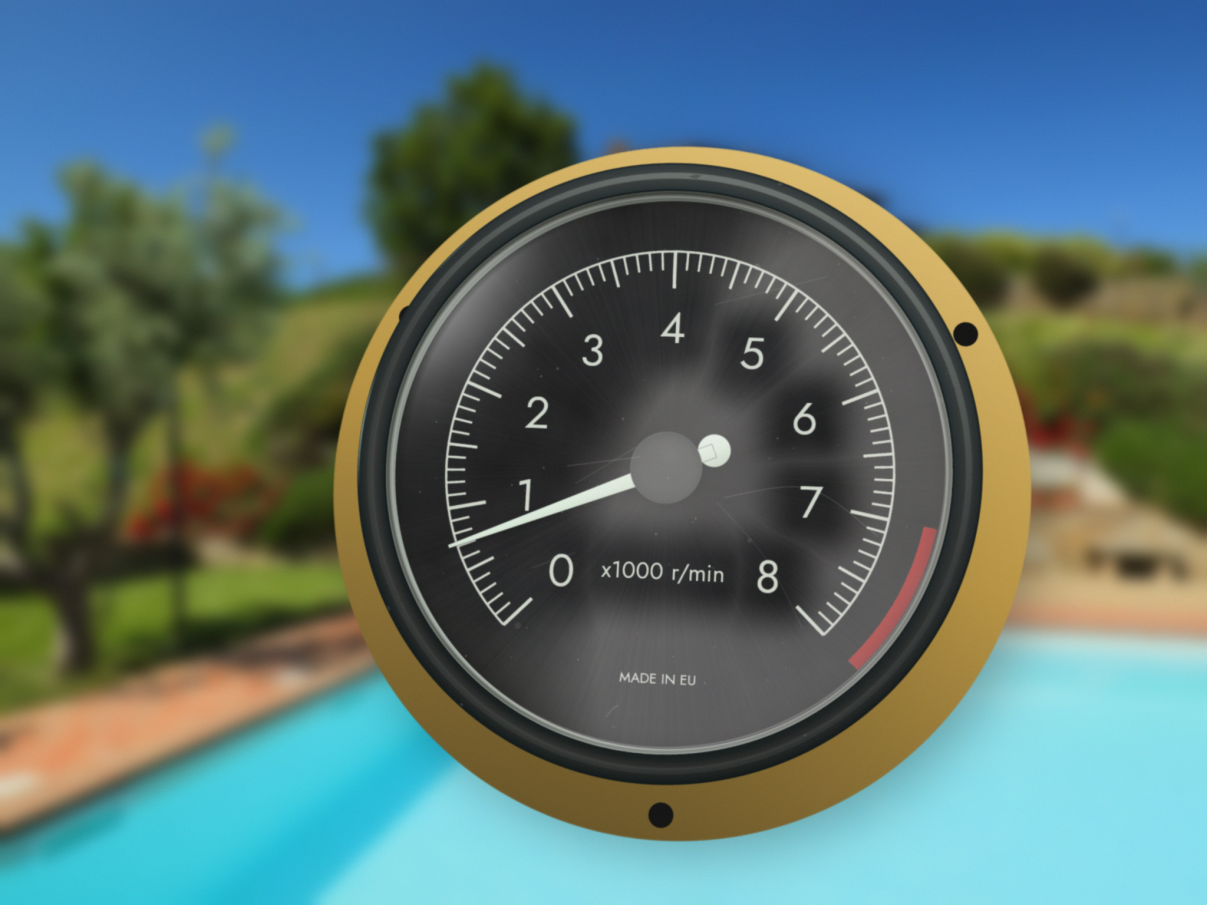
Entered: 700 rpm
